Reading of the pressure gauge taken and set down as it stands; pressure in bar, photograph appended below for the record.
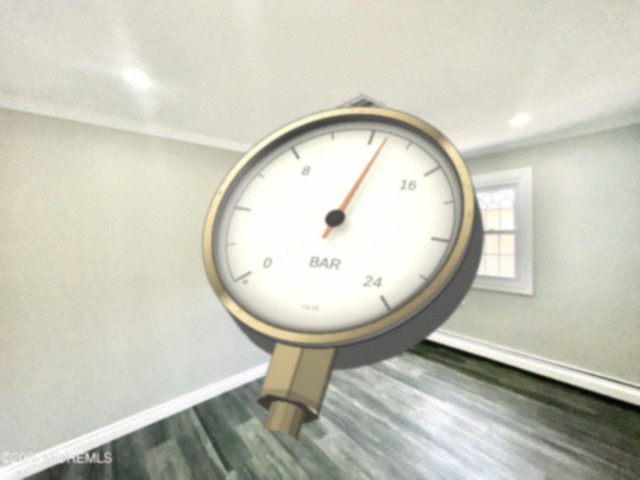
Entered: 13 bar
